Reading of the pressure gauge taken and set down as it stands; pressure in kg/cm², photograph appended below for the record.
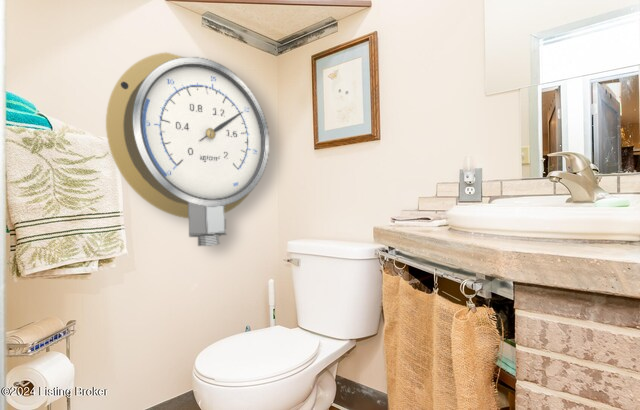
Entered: 1.4 kg/cm²
